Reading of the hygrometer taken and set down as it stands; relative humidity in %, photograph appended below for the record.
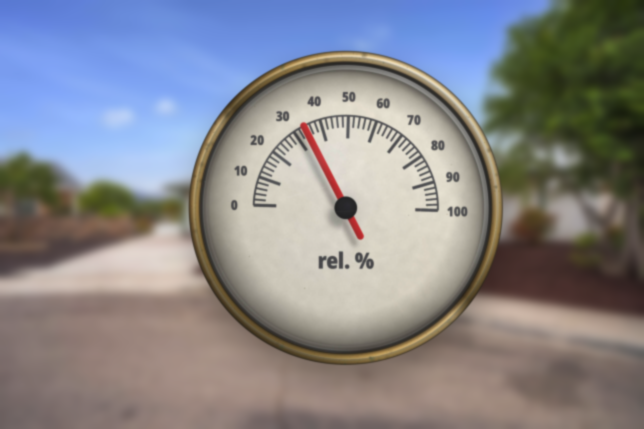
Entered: 34 %
